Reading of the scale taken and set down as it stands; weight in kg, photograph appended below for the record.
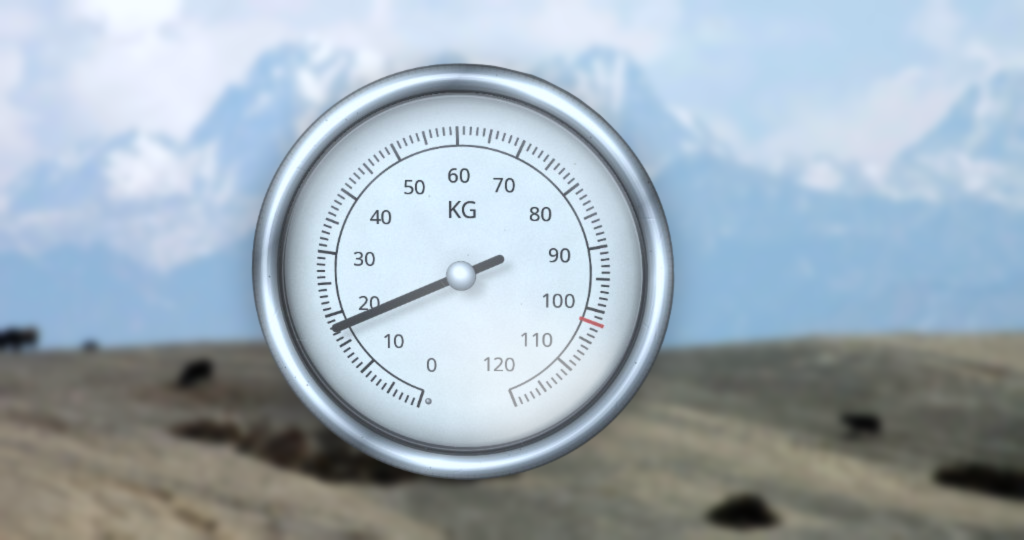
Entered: 18 kg
